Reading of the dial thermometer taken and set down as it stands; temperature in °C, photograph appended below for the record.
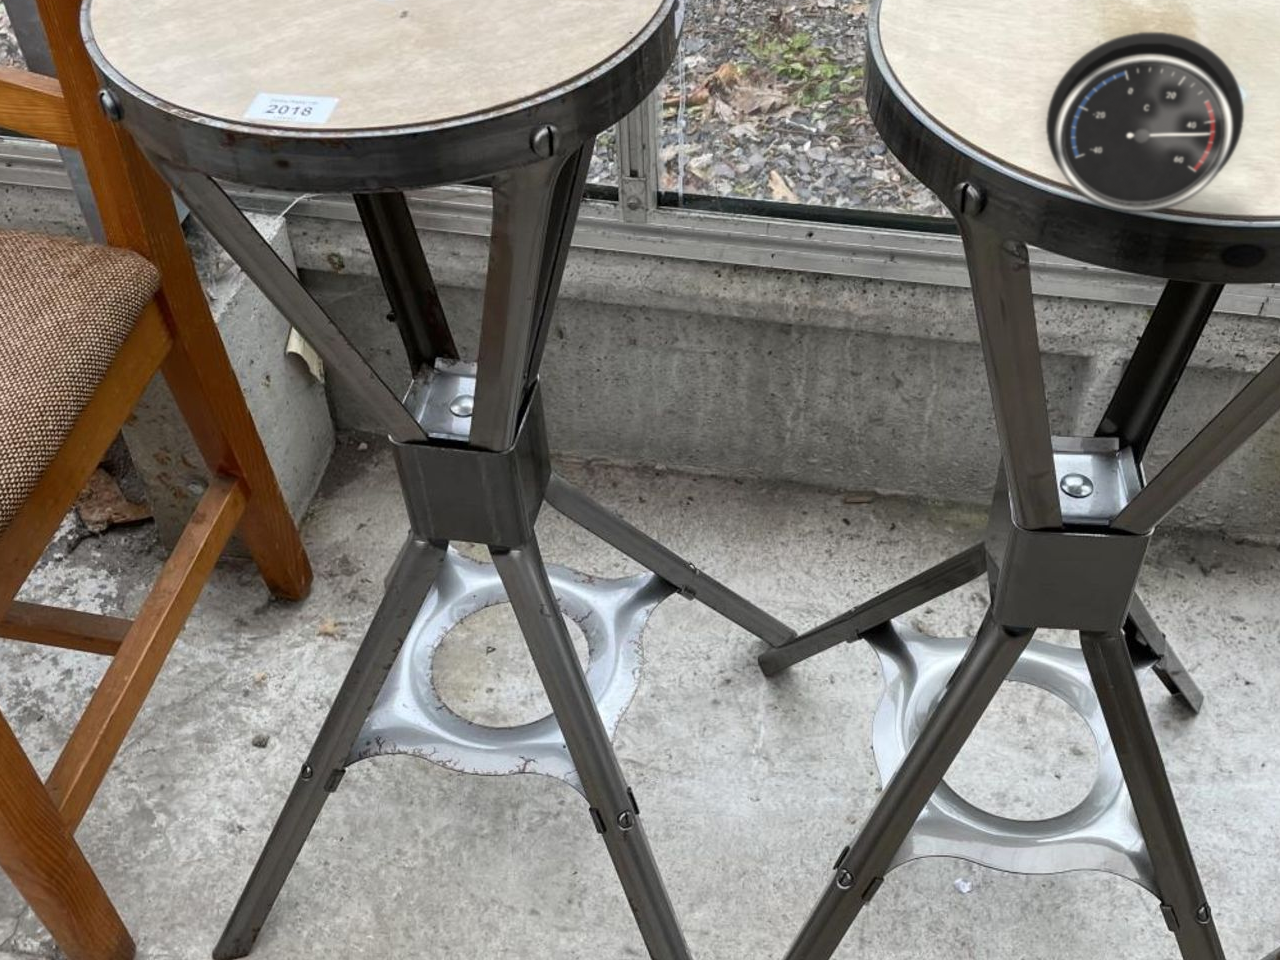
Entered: 44 °C
